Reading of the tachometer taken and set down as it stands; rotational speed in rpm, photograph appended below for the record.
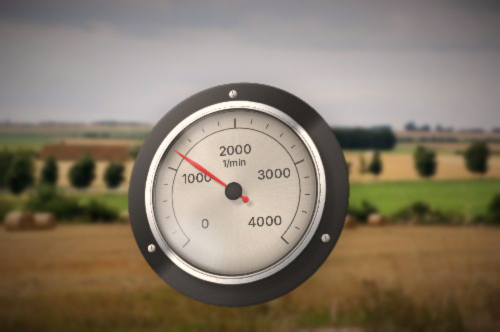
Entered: 1200 rpm
